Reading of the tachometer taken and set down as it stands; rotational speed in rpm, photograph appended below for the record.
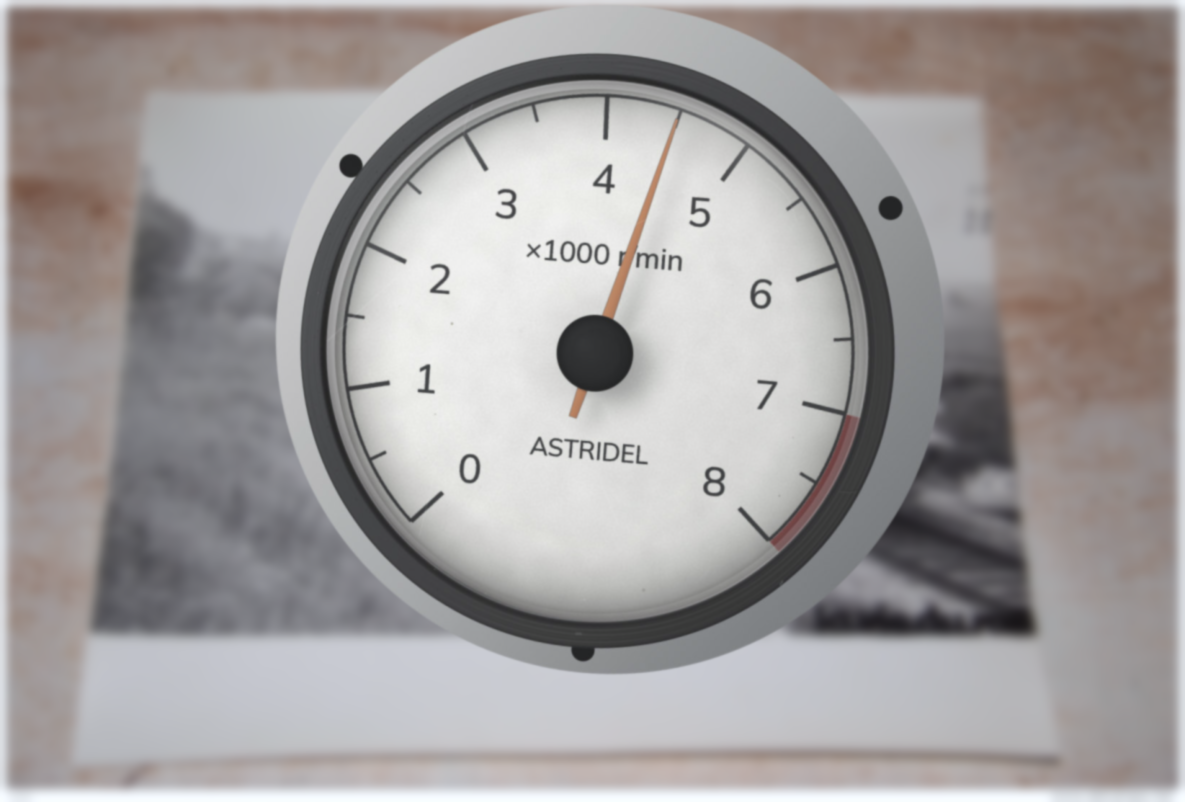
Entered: 4500 rpm
